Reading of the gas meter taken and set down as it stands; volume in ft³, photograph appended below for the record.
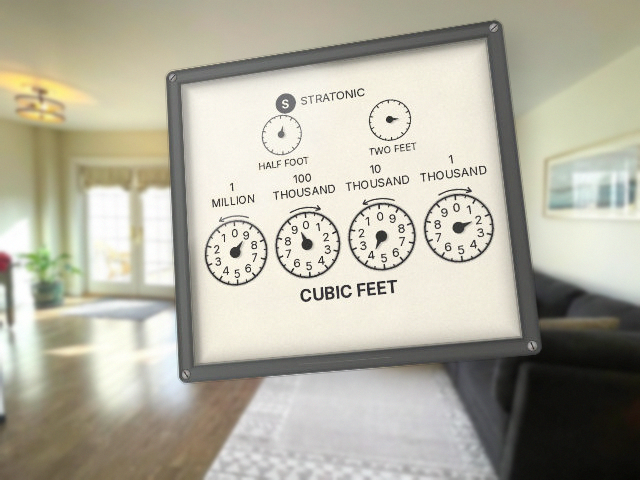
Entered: 894200 ft³
